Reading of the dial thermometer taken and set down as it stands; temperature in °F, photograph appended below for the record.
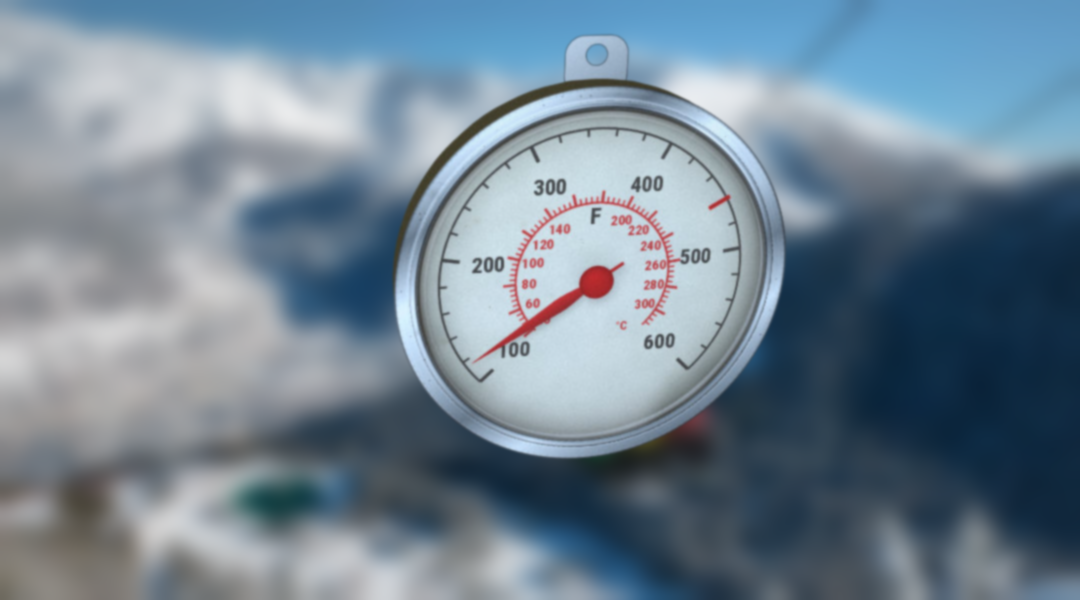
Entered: 120 °F
